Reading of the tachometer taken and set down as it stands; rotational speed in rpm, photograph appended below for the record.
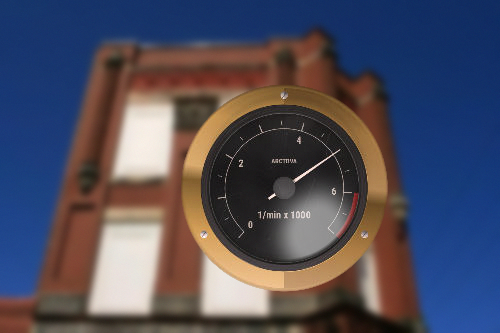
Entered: 5000 rpm
